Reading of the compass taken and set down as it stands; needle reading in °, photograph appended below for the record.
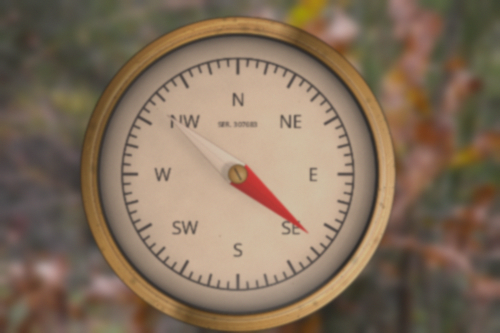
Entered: 130 °
